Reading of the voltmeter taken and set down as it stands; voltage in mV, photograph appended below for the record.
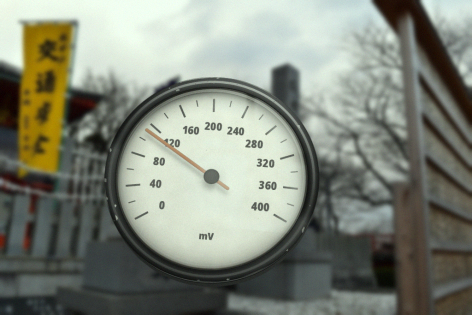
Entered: 110 mV
